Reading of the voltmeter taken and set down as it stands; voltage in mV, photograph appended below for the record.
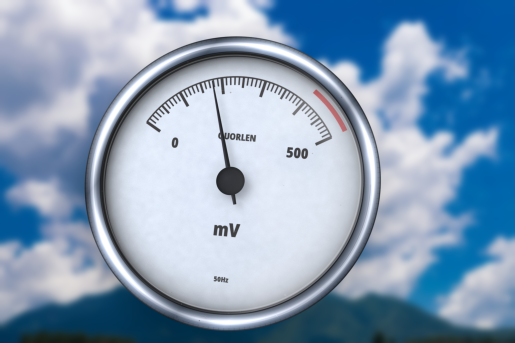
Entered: 180 mV
